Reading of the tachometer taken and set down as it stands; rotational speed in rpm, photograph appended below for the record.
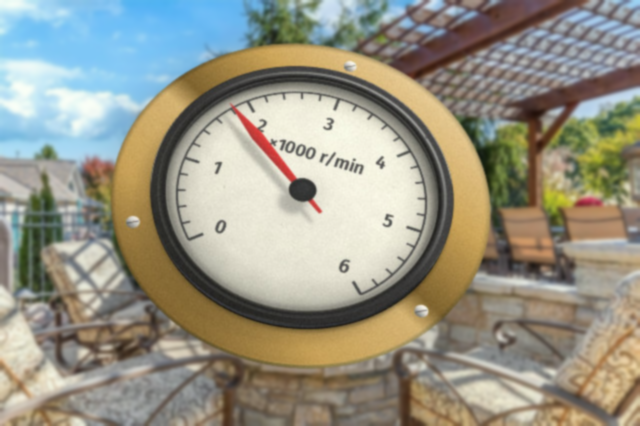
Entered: 1800 rpm
